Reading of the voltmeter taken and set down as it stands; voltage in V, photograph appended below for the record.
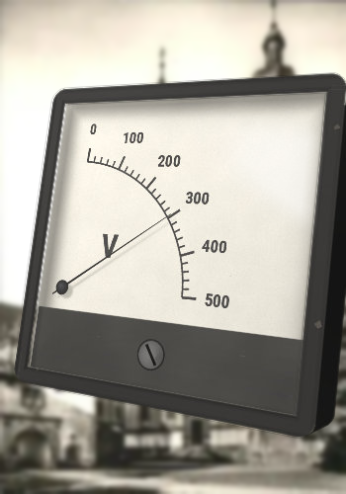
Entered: 300 V
